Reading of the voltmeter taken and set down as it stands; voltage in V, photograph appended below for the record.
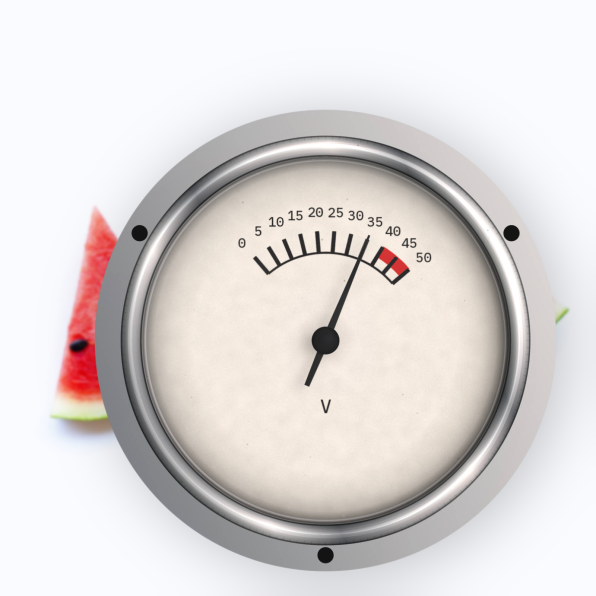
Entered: 35 V
